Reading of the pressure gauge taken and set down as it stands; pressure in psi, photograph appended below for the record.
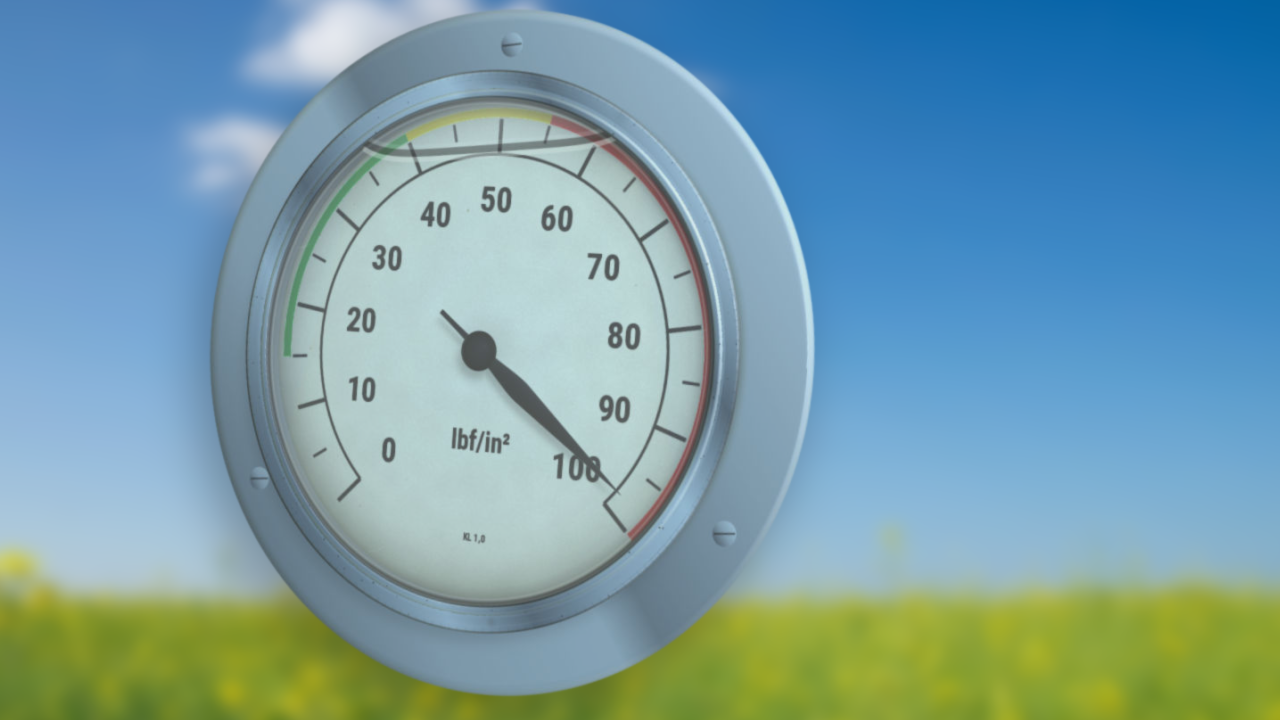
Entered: 97.5 psi
